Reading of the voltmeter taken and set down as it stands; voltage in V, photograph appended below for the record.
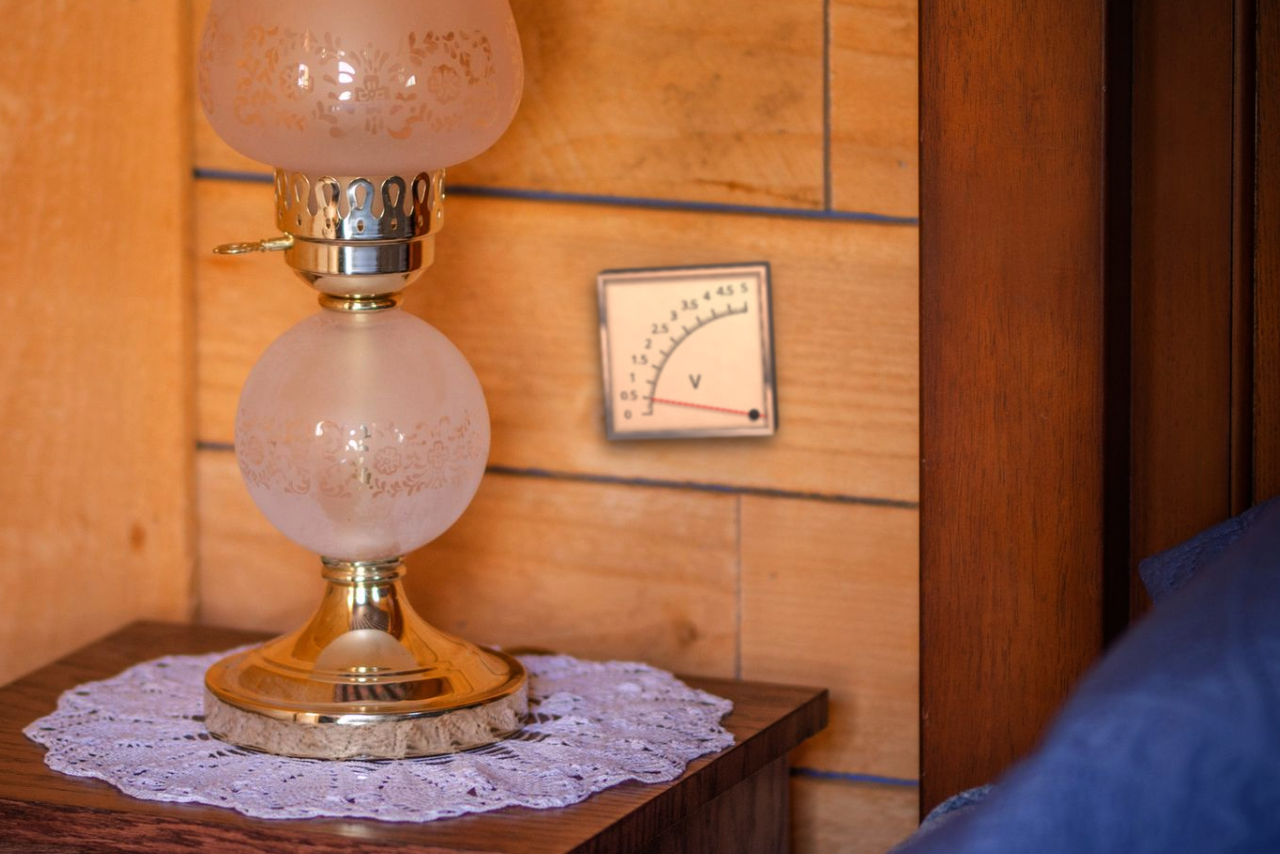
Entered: 0.5 V
